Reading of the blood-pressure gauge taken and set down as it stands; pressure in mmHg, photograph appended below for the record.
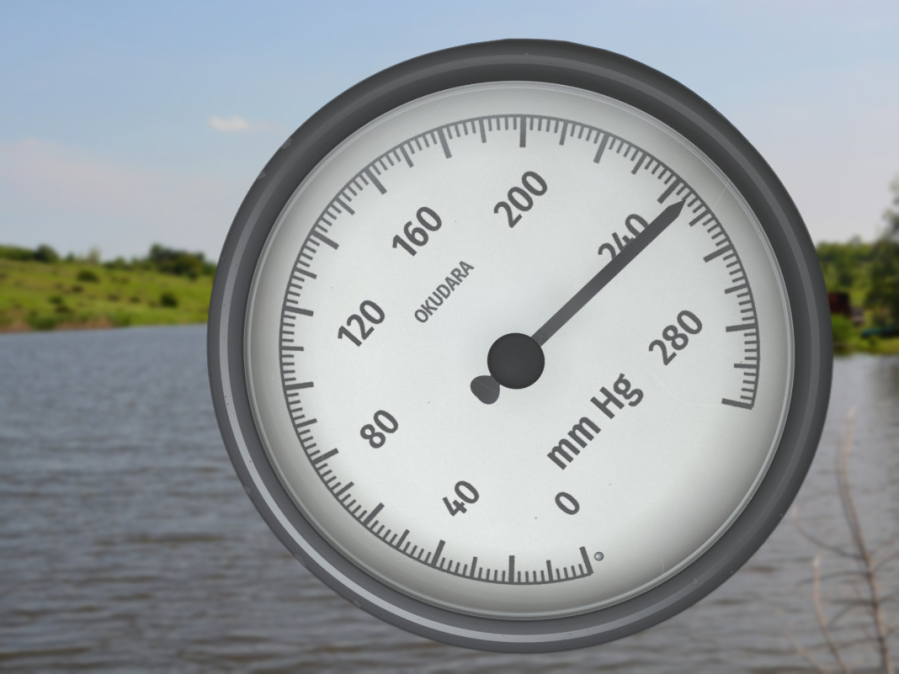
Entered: 244 mmHg
